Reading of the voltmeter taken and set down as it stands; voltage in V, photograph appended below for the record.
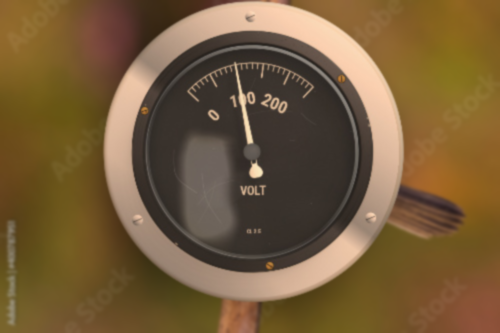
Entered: 100 V
